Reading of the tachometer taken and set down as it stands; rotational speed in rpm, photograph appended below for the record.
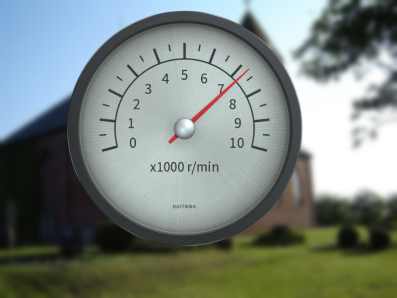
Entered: 7250 rpm
